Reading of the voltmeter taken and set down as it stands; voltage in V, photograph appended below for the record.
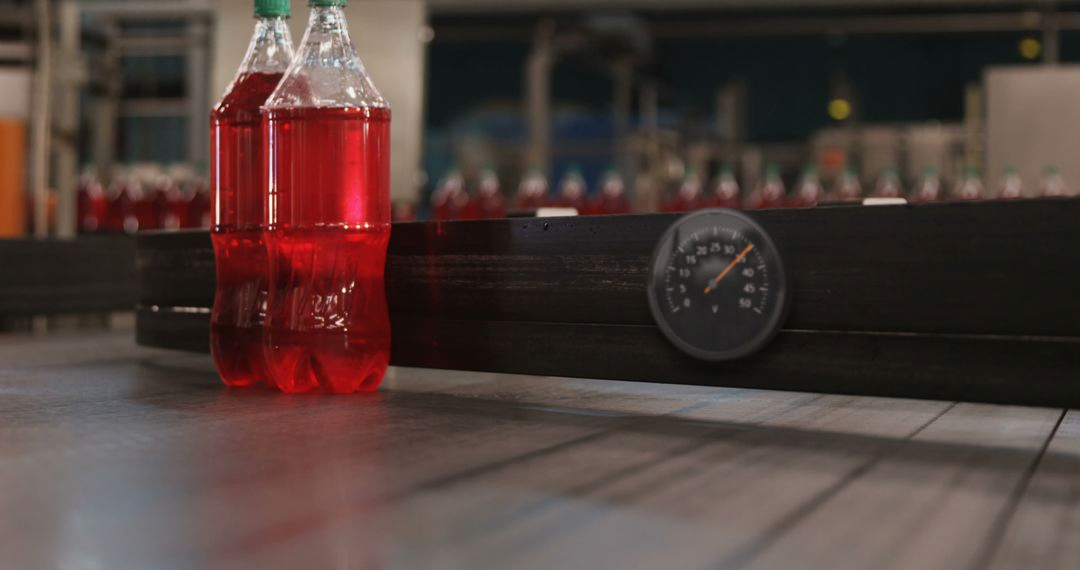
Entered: 35 V
